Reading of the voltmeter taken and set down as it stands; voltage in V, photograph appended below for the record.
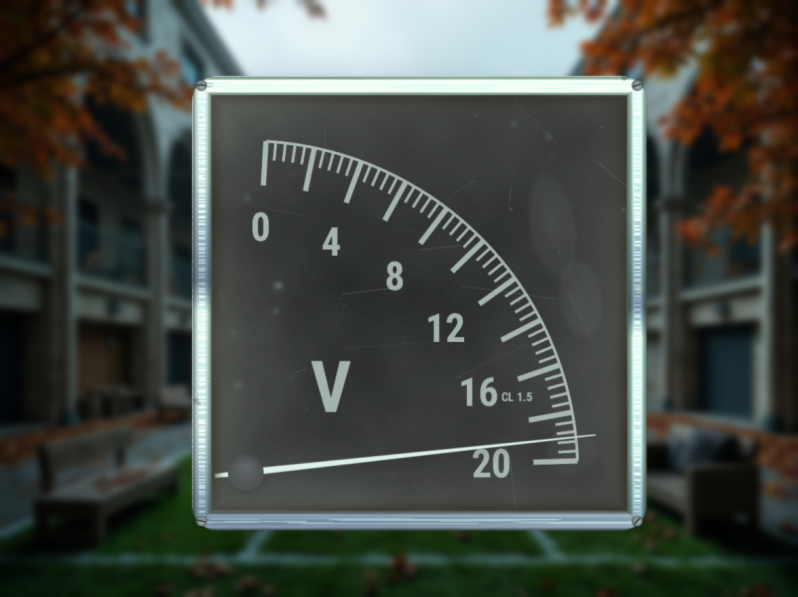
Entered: 19 V
